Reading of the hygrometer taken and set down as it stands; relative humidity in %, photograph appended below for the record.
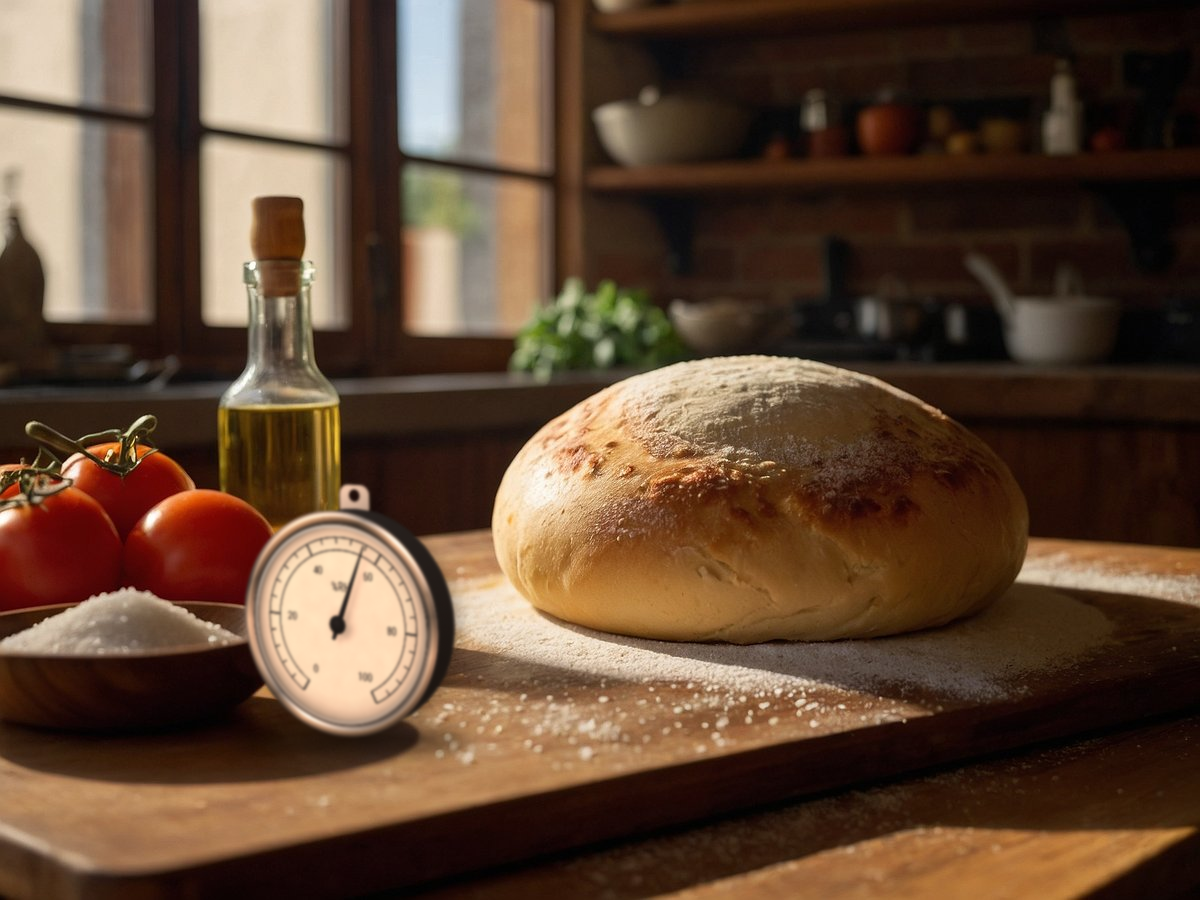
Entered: 56 %
